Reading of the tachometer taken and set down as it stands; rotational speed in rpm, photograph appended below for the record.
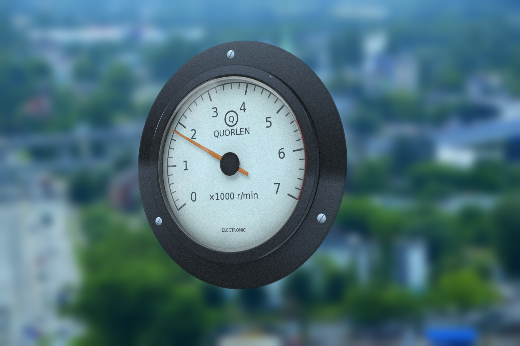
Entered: 1800 rpm
